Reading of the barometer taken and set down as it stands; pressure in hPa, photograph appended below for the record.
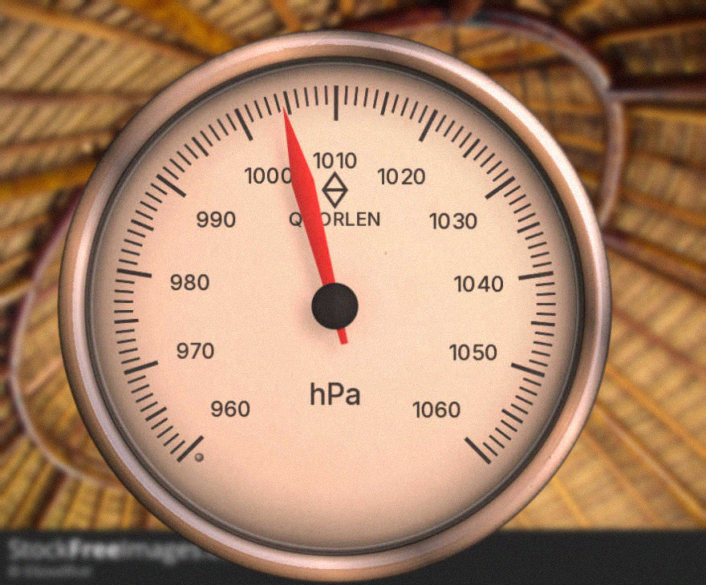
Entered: 1004.5 hPa
